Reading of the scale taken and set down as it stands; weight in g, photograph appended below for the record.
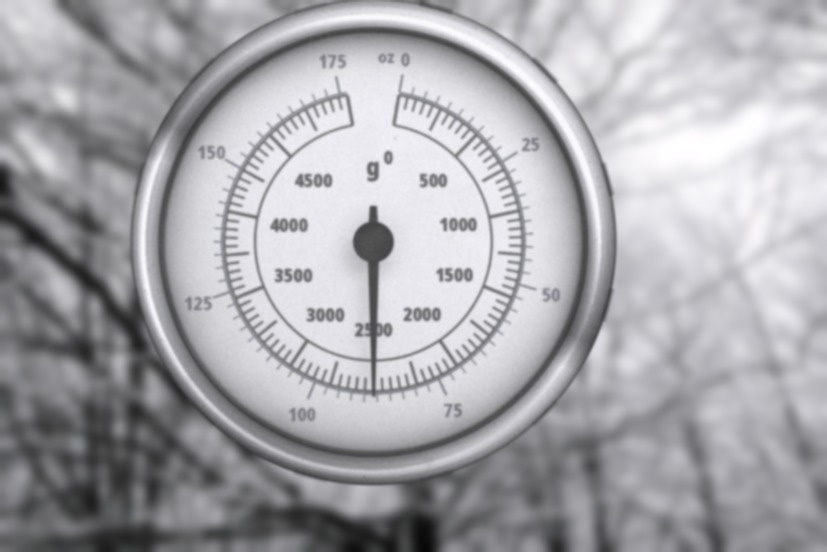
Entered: 2500 g
